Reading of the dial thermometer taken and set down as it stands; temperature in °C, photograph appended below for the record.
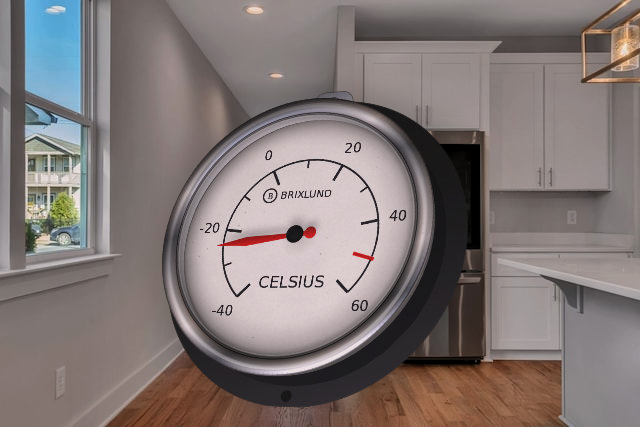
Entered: -25 °C
